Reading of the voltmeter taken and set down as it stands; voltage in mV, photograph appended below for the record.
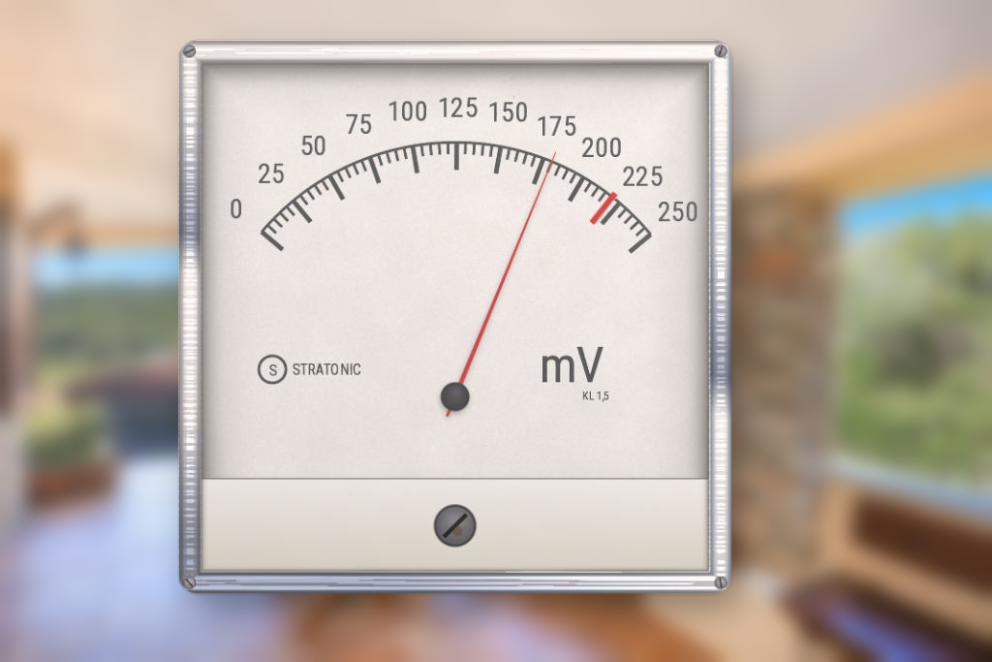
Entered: 180 mV
